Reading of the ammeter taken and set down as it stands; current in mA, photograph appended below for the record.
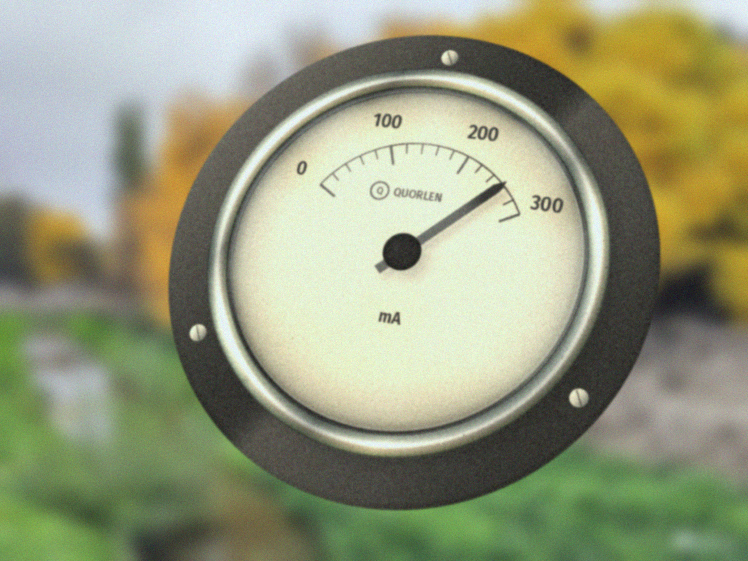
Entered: 260 mA
